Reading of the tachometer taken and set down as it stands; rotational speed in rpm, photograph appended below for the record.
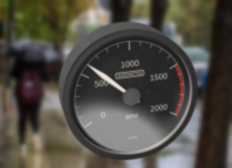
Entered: 600 rpm
